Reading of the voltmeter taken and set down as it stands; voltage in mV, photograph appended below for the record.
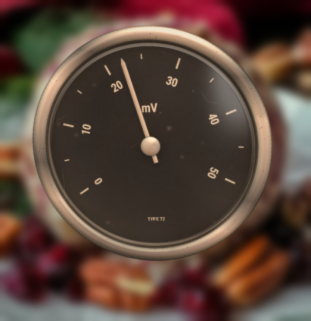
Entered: 22.5 mV
